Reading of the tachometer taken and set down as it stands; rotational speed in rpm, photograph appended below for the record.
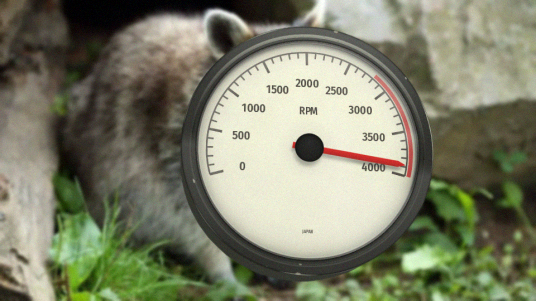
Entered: 3900 rpm
